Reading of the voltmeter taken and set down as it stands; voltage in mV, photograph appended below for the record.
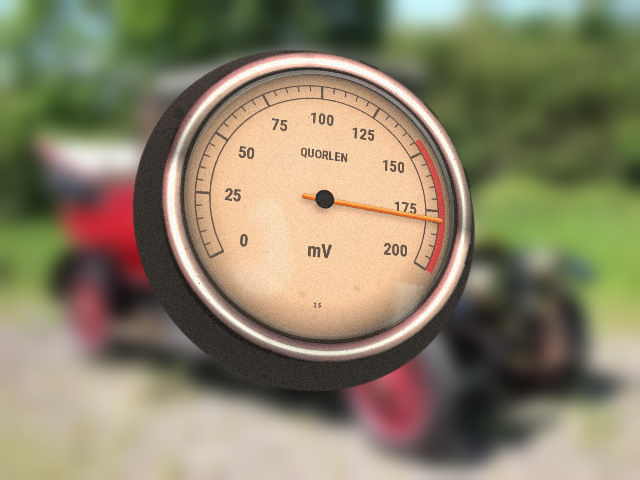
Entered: 180 mV
